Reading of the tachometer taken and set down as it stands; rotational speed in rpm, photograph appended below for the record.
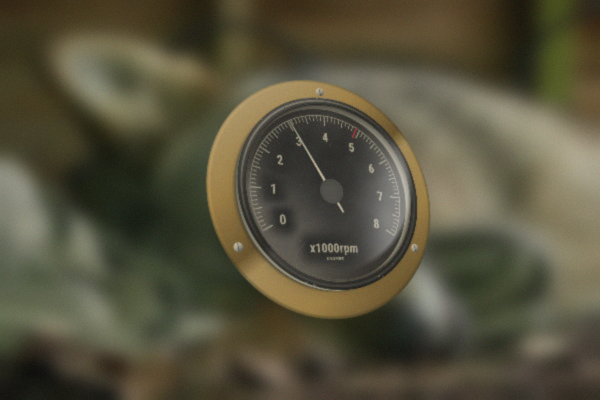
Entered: 3000 rpm
